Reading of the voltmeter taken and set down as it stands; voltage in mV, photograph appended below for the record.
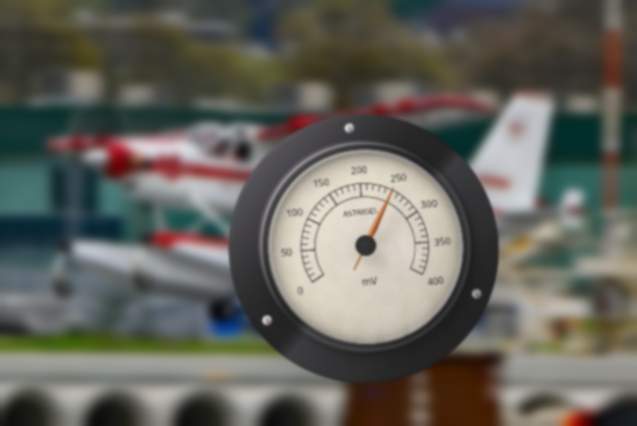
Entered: 250 mV
